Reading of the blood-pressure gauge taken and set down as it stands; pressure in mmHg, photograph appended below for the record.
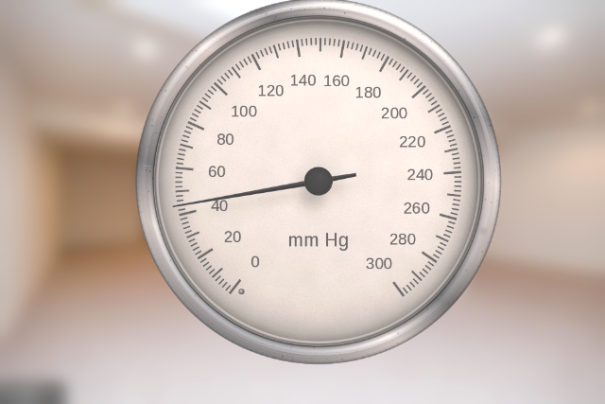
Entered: 44 mmHg
